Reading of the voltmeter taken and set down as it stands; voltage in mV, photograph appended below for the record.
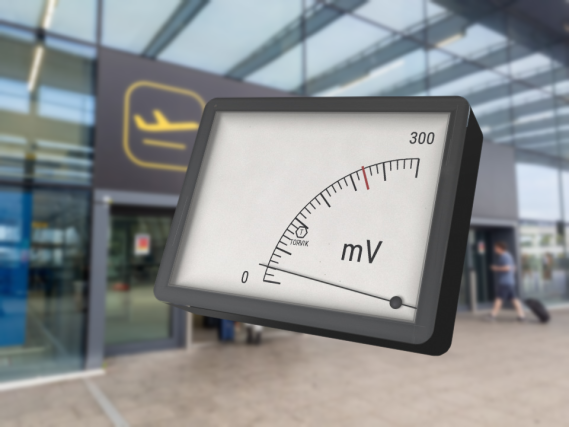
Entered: 20 mV
